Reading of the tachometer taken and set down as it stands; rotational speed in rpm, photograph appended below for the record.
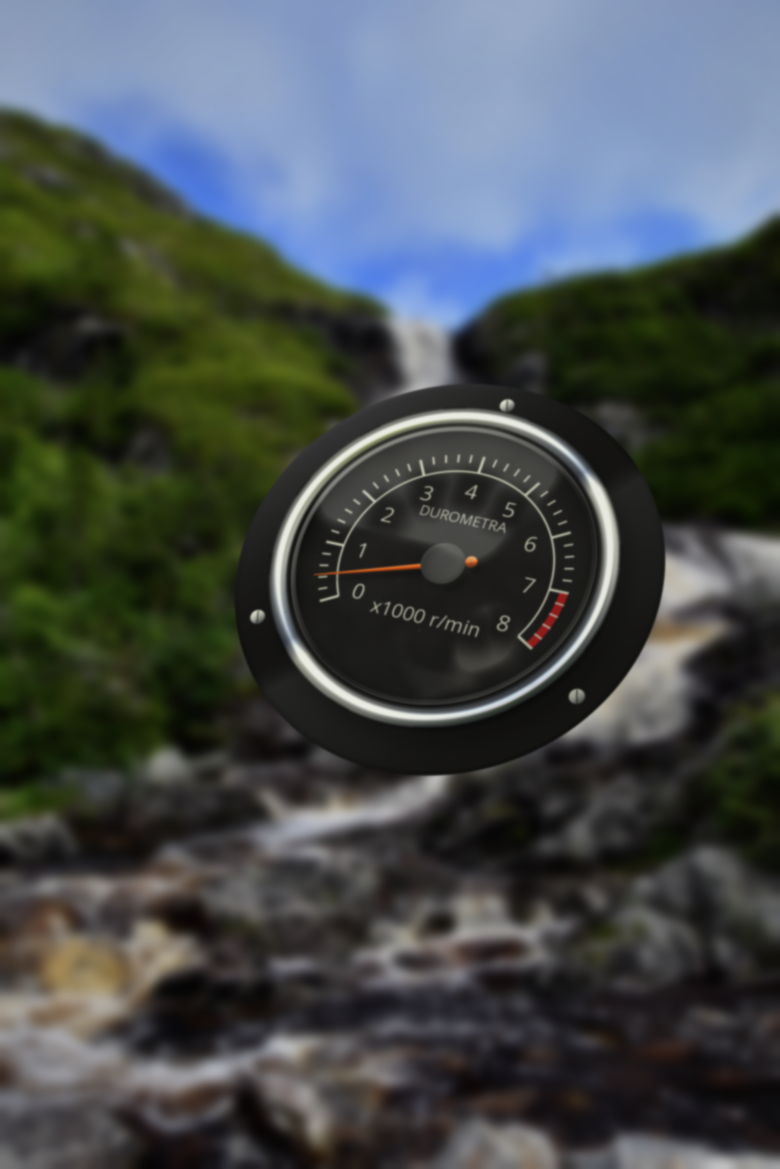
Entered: 400 rpm
